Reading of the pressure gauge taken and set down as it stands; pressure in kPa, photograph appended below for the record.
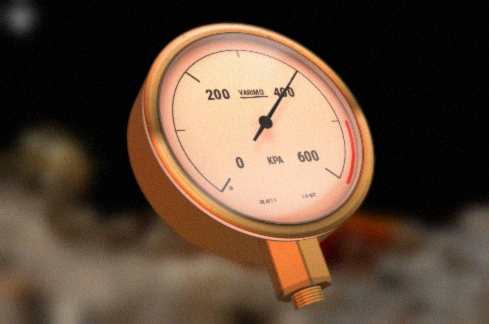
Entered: 400 kPa
